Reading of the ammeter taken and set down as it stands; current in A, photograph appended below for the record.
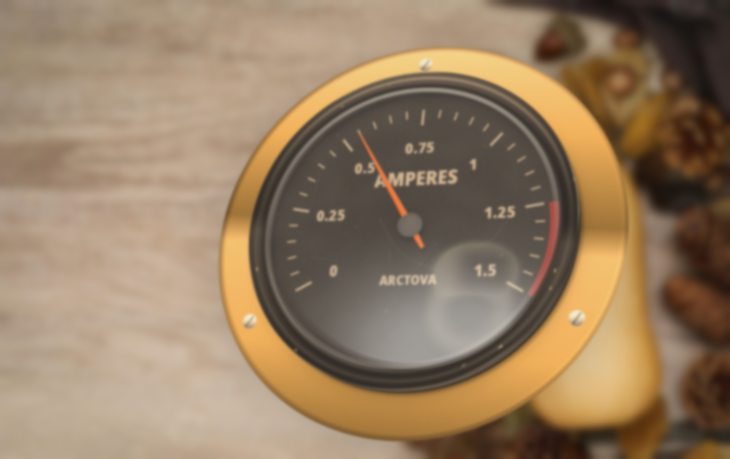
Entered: 0.55 A
